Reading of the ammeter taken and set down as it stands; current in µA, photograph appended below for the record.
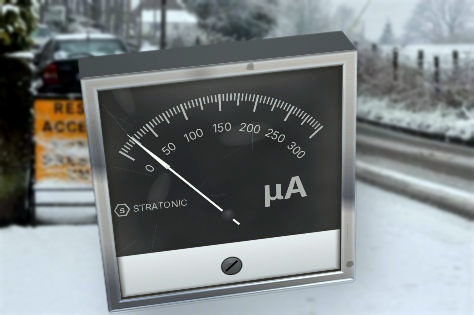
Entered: 25 µA
